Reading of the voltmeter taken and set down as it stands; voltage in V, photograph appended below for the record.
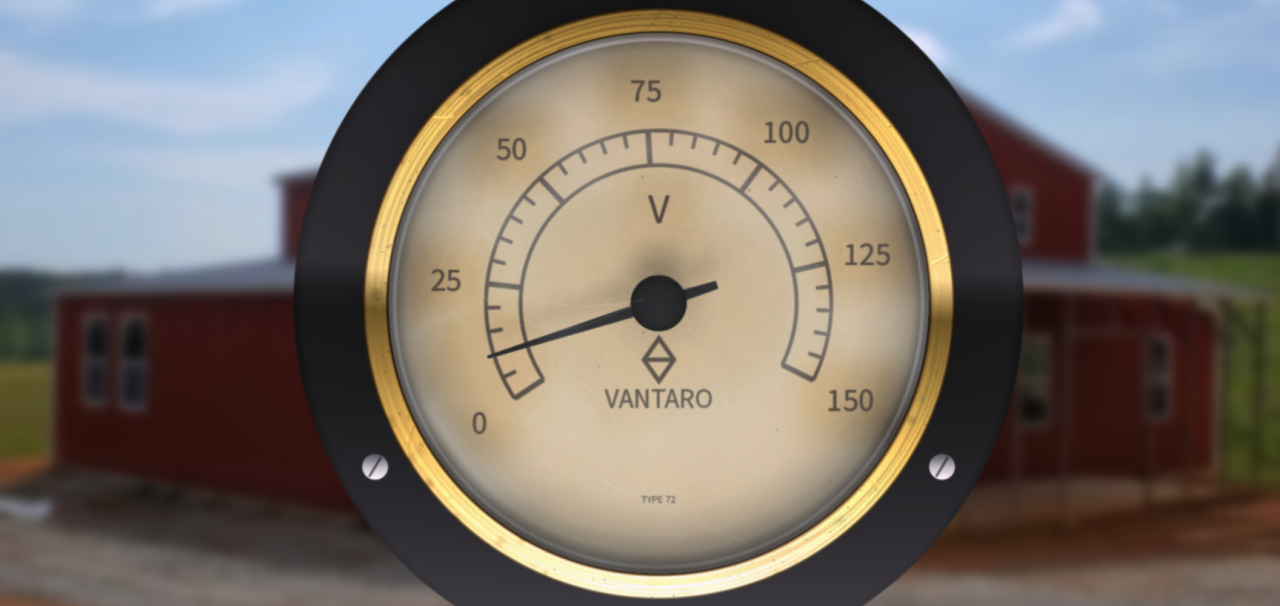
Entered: 10 V
